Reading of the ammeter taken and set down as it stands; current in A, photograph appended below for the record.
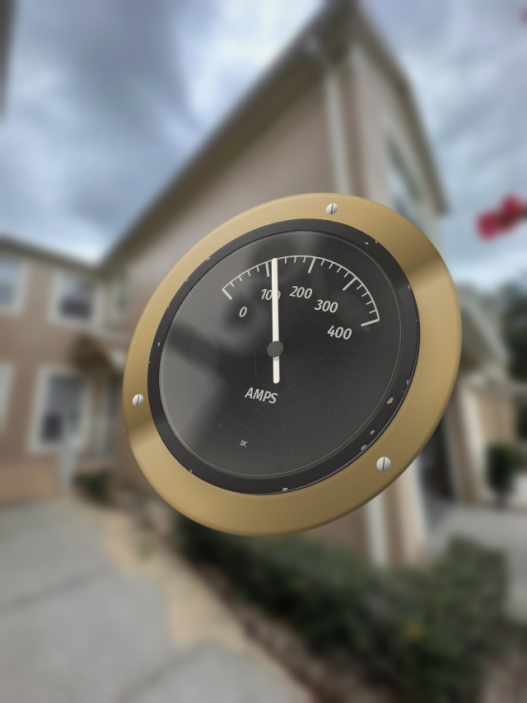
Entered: 120 A
